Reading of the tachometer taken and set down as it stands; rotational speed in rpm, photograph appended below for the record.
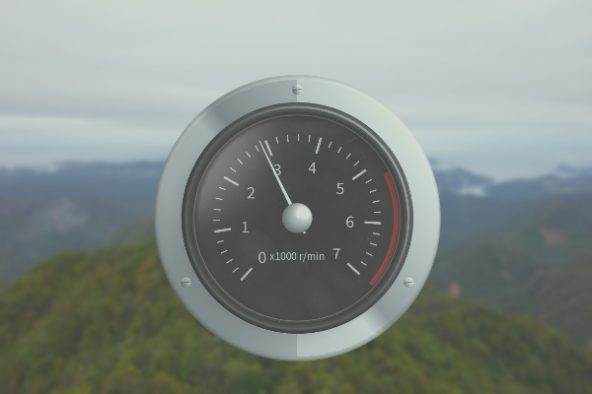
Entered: 2900 rpm
